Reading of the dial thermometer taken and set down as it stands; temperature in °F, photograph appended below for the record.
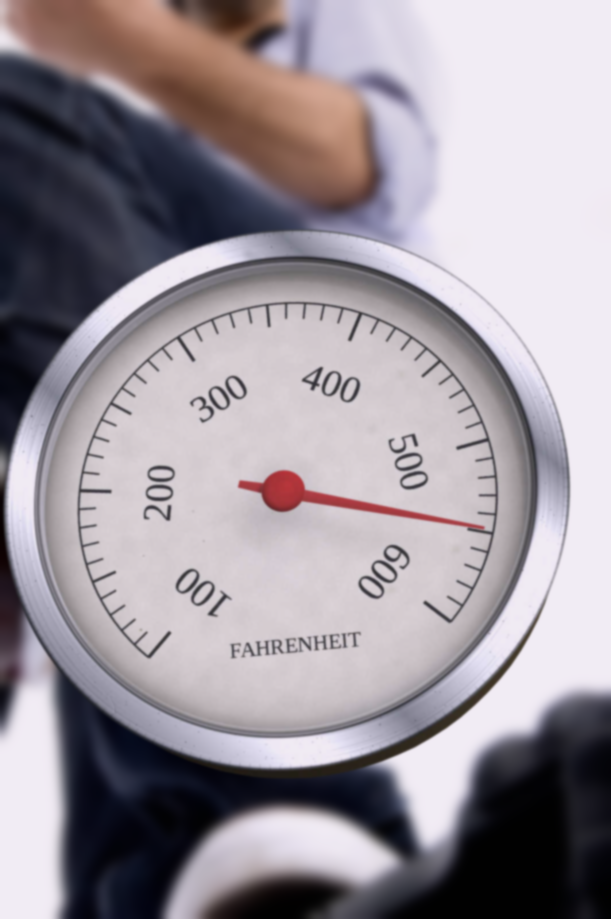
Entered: 550 °F
